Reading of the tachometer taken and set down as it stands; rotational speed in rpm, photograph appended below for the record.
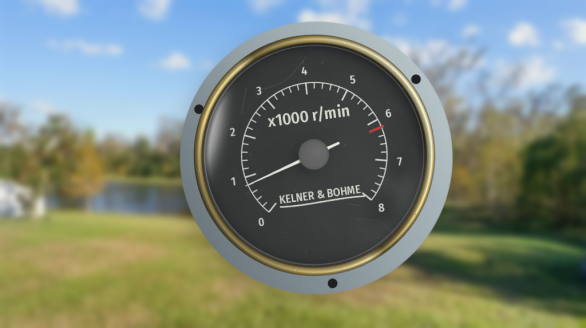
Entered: 800 rpm
